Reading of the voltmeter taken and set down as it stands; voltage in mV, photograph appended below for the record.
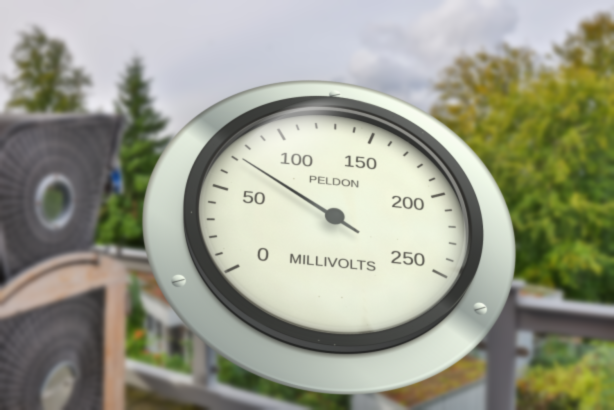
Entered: 70 mV
